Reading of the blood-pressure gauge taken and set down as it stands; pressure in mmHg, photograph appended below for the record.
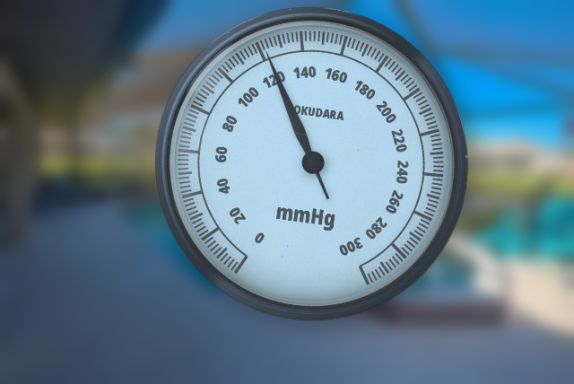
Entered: 122 mmHg
